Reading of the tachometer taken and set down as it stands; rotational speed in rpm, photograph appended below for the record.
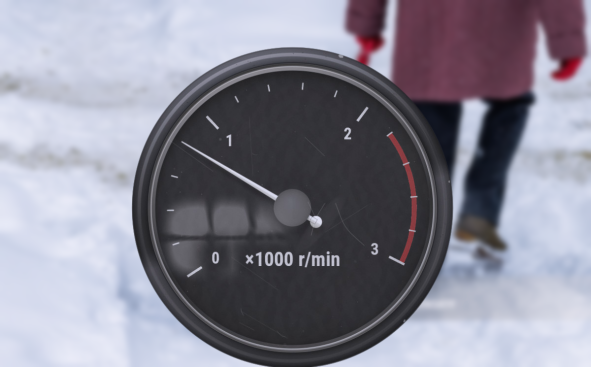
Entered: 800 rpm
